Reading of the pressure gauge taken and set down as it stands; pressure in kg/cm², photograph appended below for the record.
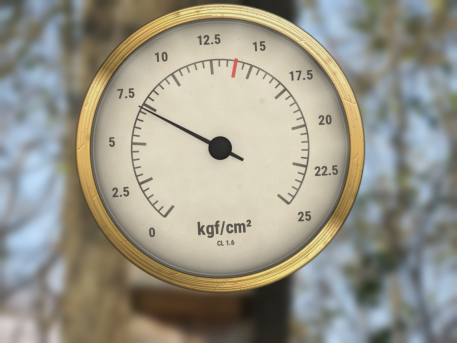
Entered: 7.25 kg/cm²
